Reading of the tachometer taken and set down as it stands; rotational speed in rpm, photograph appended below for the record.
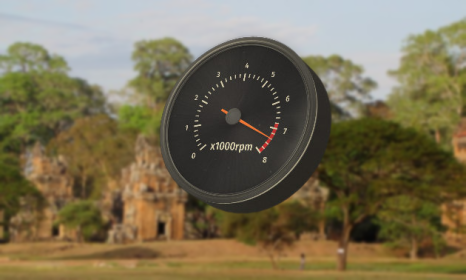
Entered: 7400 rpm
